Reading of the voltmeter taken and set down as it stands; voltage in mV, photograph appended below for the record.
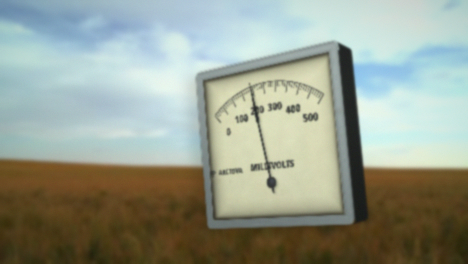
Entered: 200 mV
